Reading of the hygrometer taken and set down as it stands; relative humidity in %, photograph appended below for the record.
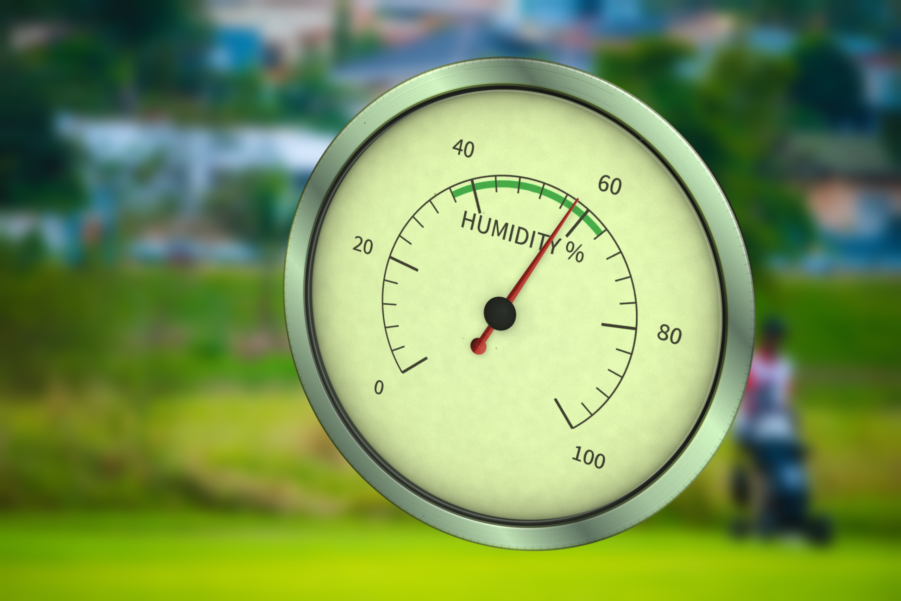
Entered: 58 %
